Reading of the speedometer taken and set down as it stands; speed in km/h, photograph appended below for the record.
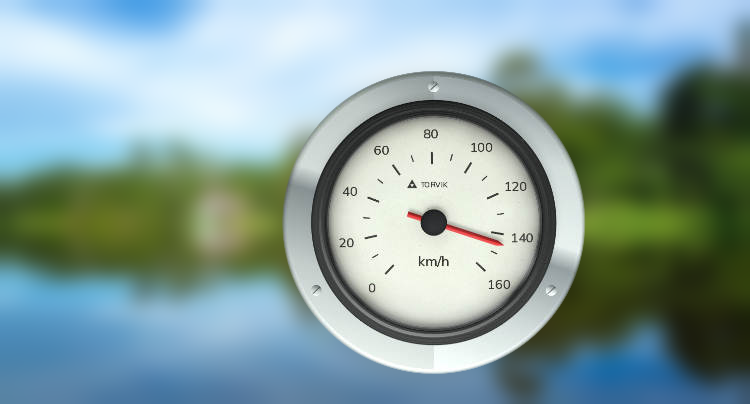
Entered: 145 km/h
